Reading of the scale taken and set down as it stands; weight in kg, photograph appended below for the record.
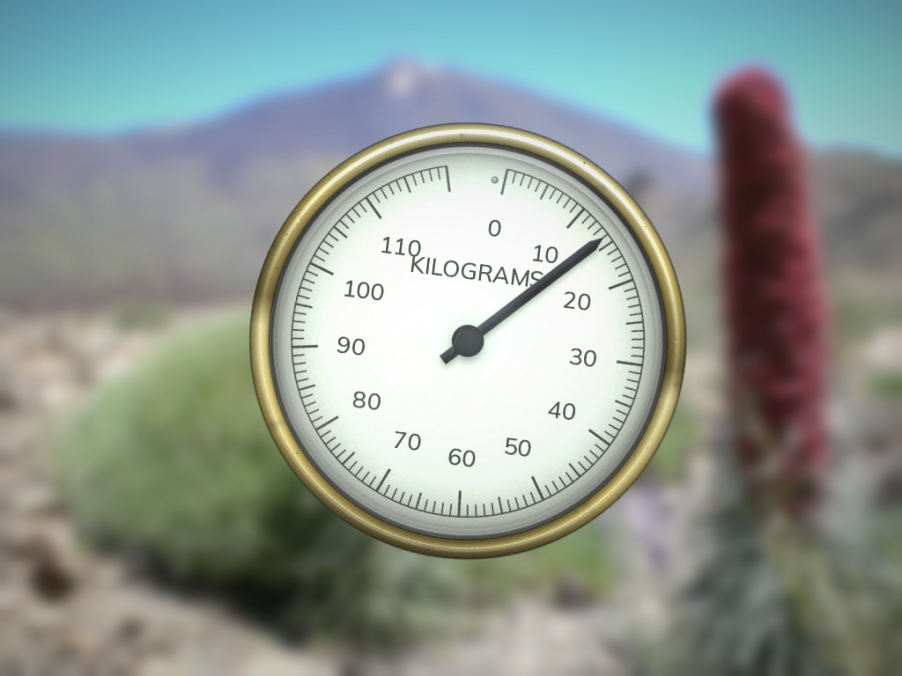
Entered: 14 kg
